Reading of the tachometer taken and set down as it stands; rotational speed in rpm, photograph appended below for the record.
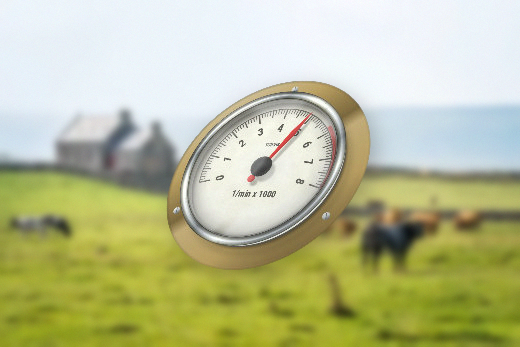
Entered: 5000 rpm
